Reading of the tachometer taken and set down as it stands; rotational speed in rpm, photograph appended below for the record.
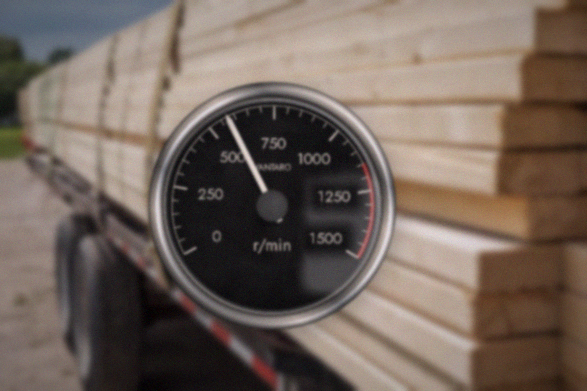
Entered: 575 rpm
